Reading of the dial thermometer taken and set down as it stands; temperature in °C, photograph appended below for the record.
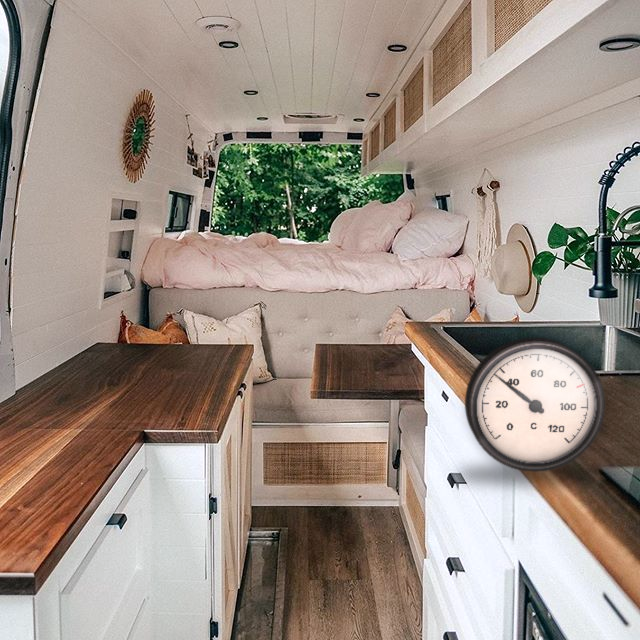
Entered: 36 °C
